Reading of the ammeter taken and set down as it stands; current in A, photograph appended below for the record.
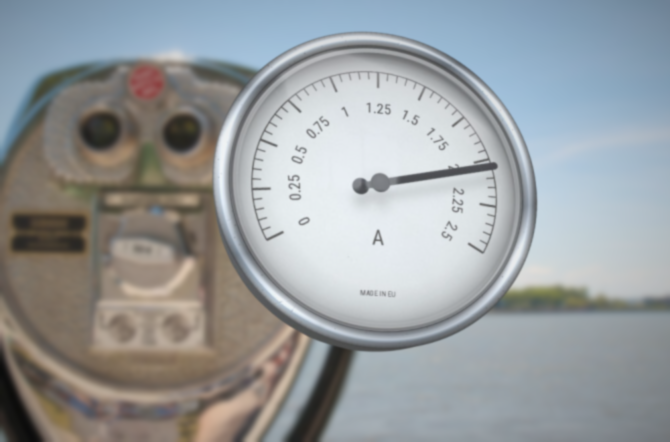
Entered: 2.05 A
